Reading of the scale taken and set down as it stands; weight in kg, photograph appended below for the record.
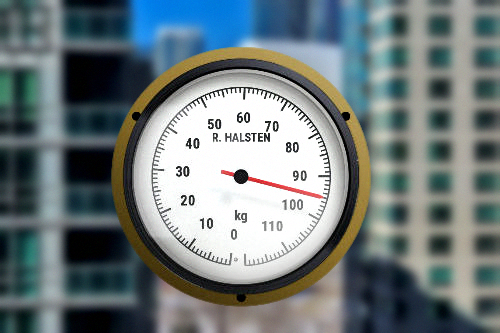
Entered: 95 kg
